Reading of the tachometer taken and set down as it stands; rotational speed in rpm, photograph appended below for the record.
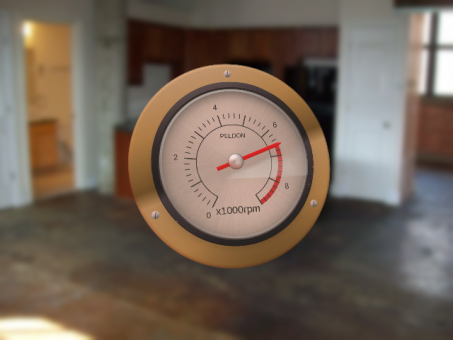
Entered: 6600 rpm
